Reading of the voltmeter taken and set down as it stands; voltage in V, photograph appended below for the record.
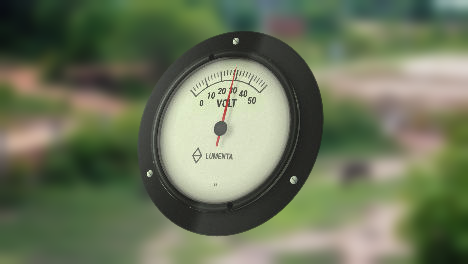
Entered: 30 V
